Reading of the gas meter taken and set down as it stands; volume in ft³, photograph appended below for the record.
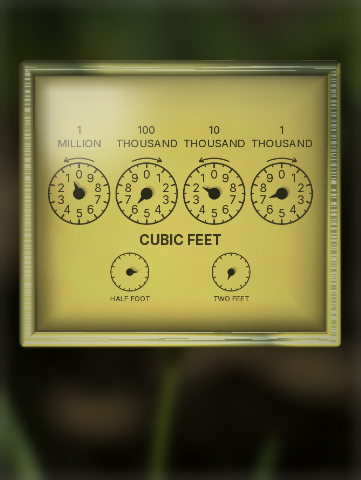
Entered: 61700 ft³
